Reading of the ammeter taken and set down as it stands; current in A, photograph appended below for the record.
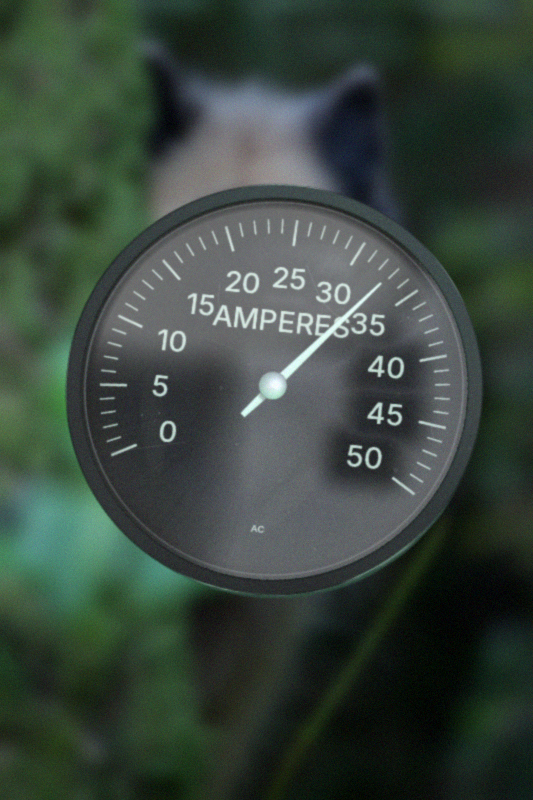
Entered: 33 A
